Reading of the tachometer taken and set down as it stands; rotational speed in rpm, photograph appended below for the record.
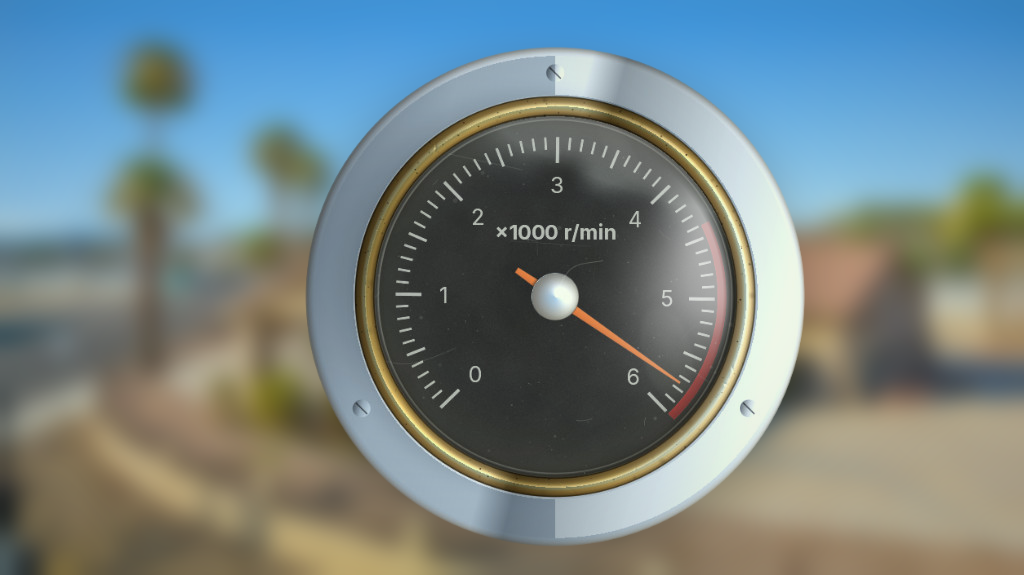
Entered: 5750 rpm
